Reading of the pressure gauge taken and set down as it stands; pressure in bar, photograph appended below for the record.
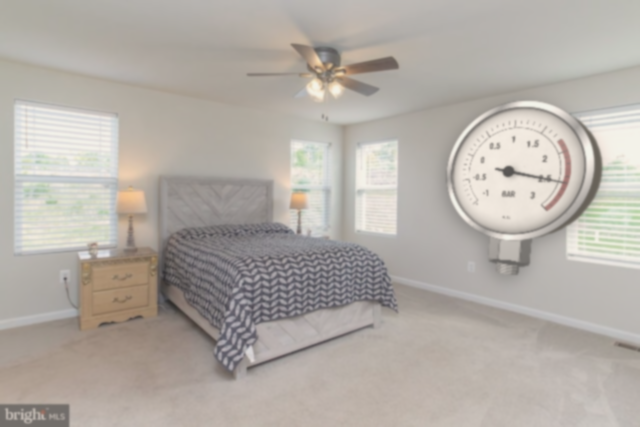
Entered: 2.5 bar
